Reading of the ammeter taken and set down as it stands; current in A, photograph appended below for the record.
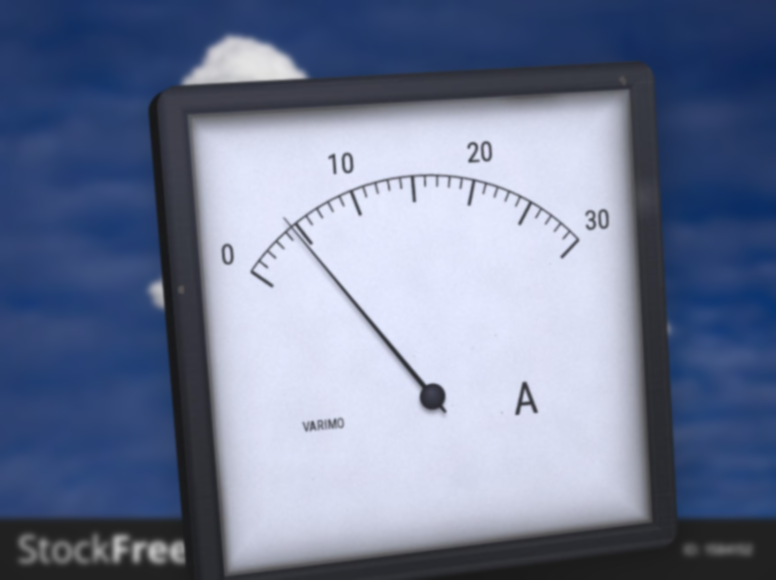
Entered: 4.5 A
